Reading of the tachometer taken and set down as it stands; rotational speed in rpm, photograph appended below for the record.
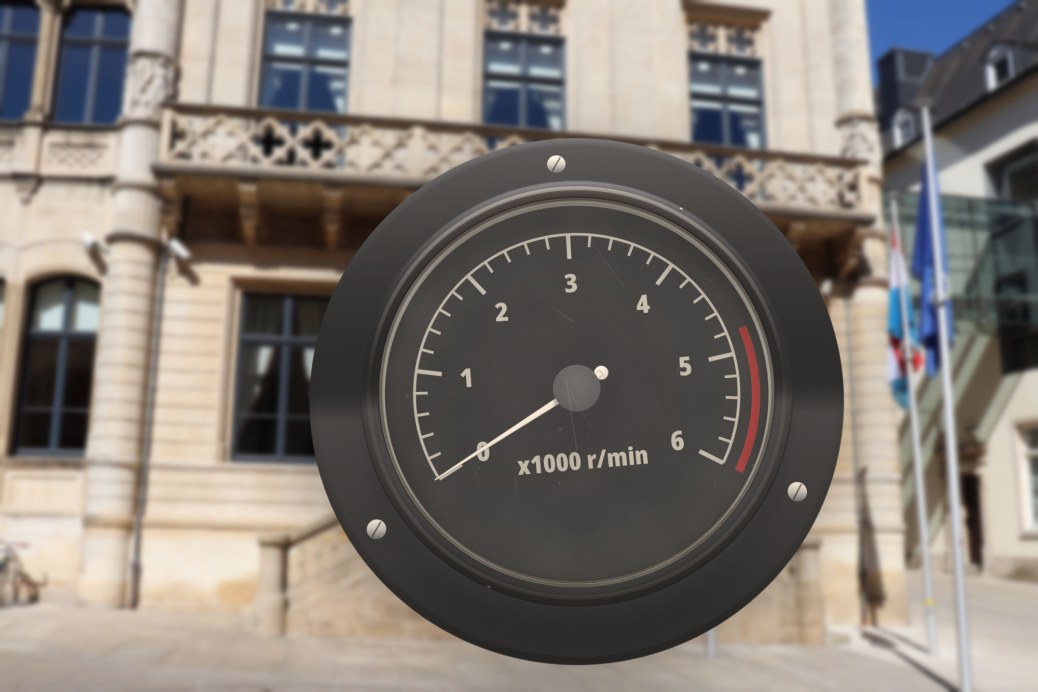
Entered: 0 rpm
